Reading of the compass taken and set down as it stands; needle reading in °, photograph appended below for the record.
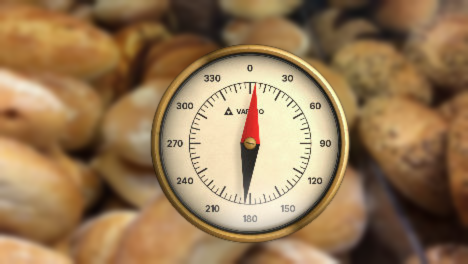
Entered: 5 °
